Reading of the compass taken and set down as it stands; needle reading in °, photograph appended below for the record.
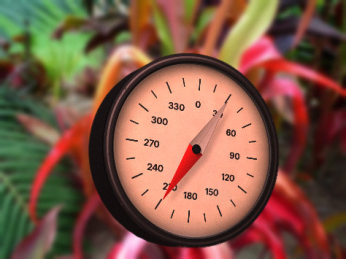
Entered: 210 °
